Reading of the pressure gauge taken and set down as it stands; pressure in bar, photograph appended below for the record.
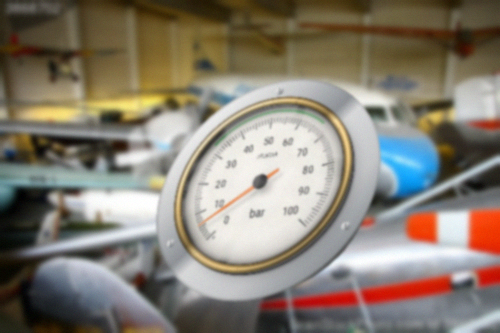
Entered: 5 bar
